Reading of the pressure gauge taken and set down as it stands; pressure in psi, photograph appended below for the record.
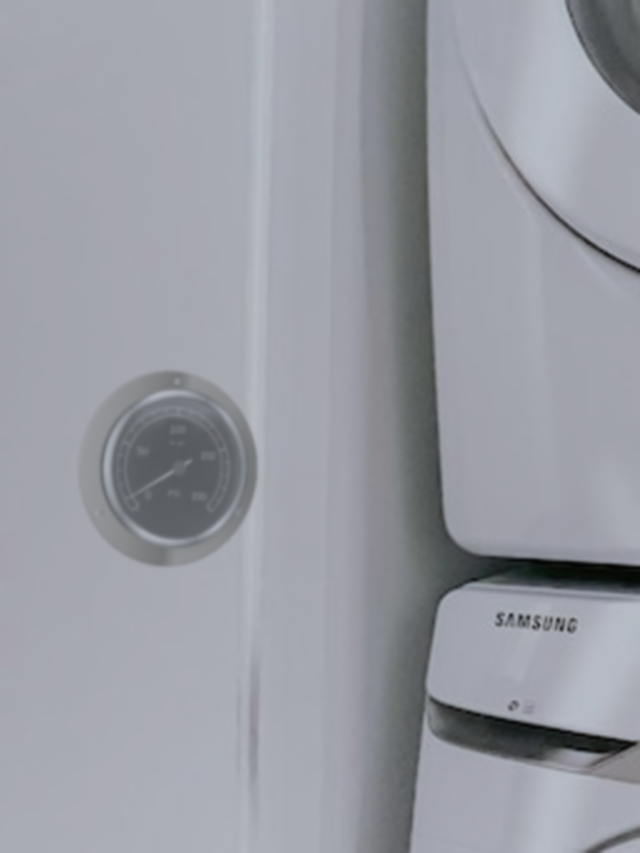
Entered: 10 psi
